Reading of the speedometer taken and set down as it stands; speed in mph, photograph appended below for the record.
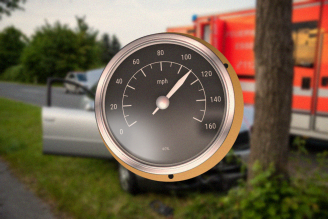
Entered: 110 mph
